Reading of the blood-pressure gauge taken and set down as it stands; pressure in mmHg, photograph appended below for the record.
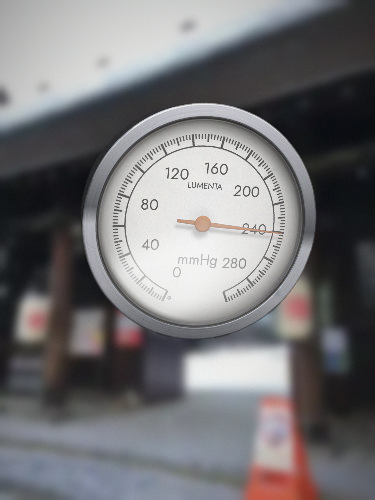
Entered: 240 mmHg
